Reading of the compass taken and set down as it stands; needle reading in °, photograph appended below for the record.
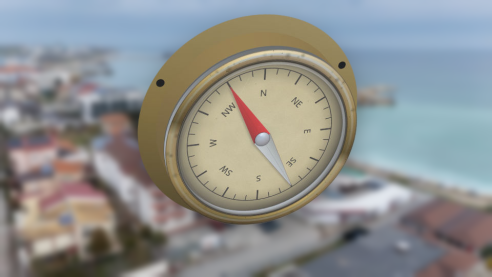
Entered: 330 °
